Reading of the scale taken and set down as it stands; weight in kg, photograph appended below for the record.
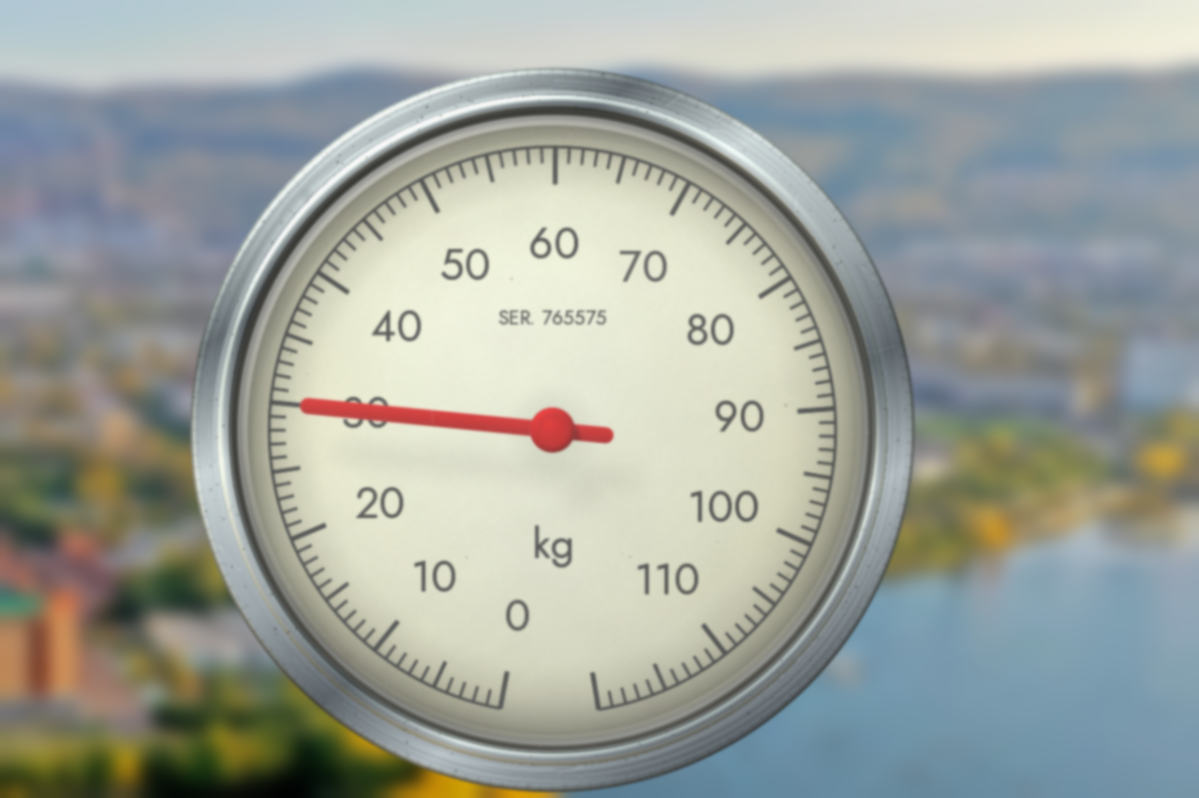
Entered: 30 kg
